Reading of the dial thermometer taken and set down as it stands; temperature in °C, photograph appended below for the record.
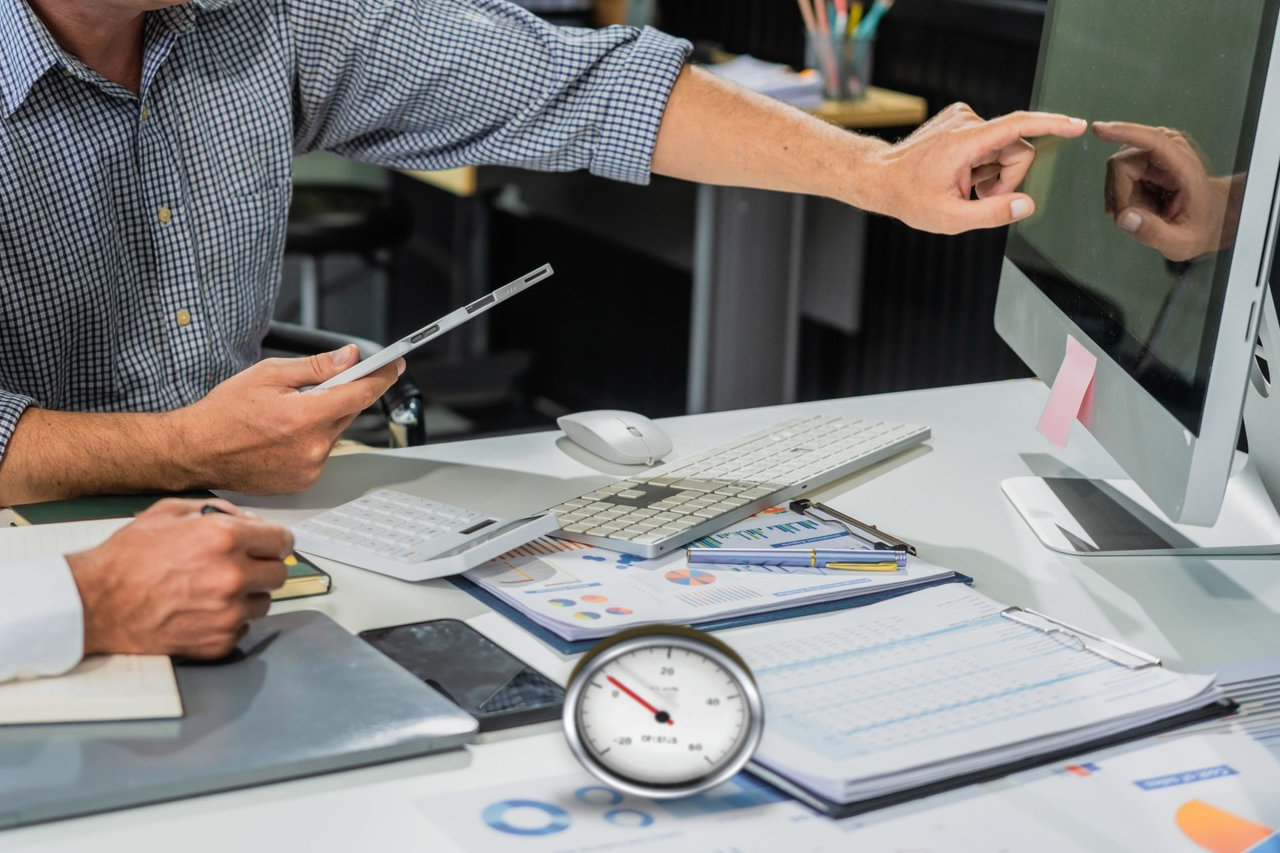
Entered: 4 °C
